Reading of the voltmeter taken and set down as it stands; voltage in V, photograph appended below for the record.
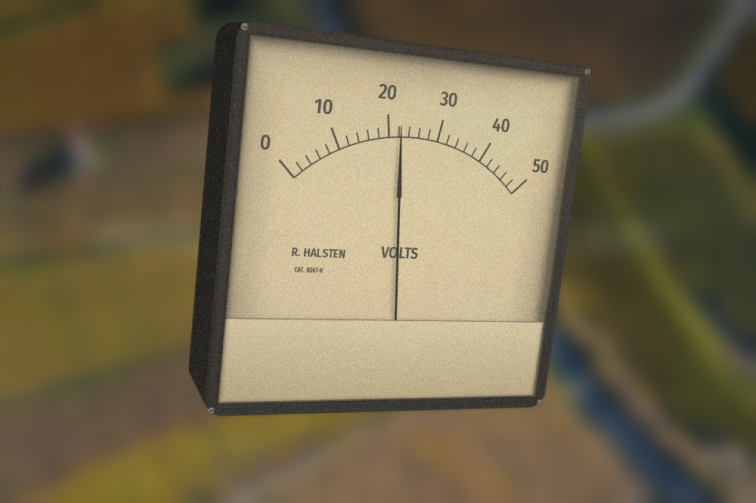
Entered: 22 V
